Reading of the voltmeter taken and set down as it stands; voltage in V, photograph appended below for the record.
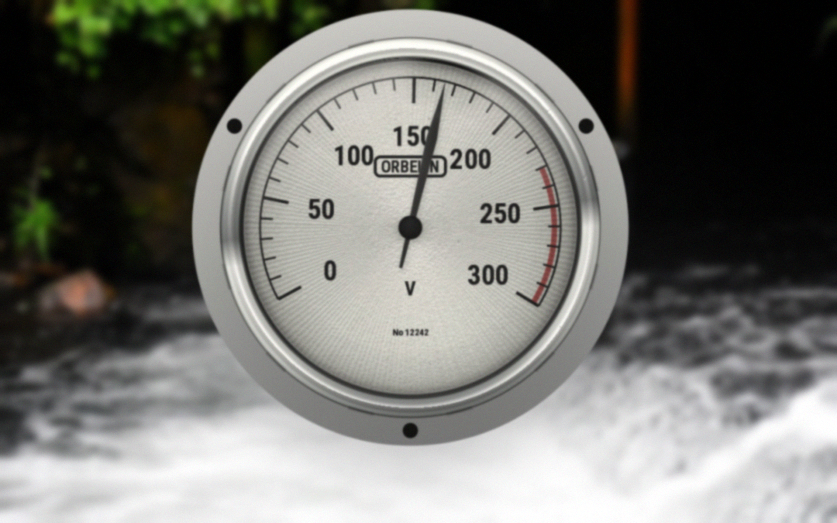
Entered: 165 V
